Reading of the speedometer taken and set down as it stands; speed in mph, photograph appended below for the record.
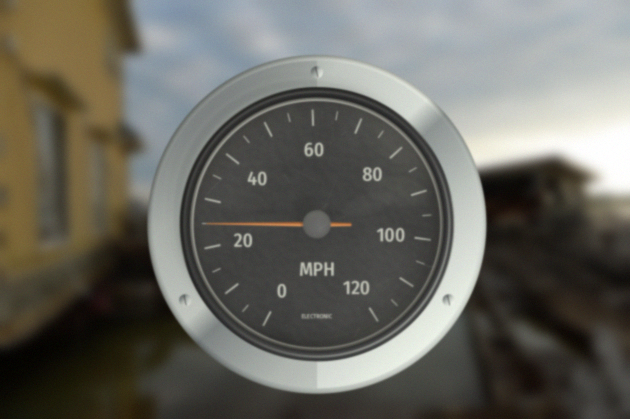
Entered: 25 mph
